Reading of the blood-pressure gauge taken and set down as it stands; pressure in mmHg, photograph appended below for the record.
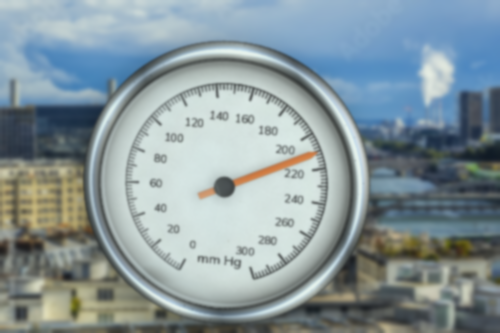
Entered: 210 mmHg
